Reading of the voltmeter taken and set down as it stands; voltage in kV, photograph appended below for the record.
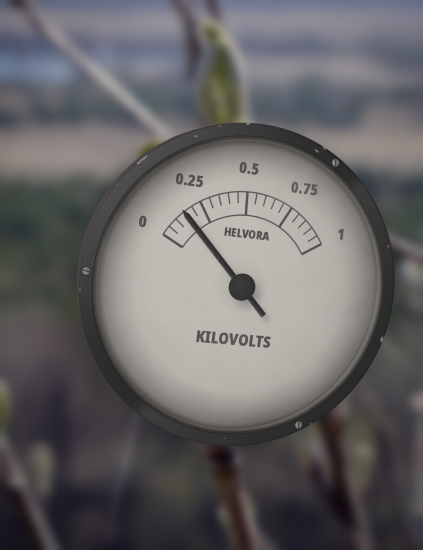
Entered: 0.15 kV
